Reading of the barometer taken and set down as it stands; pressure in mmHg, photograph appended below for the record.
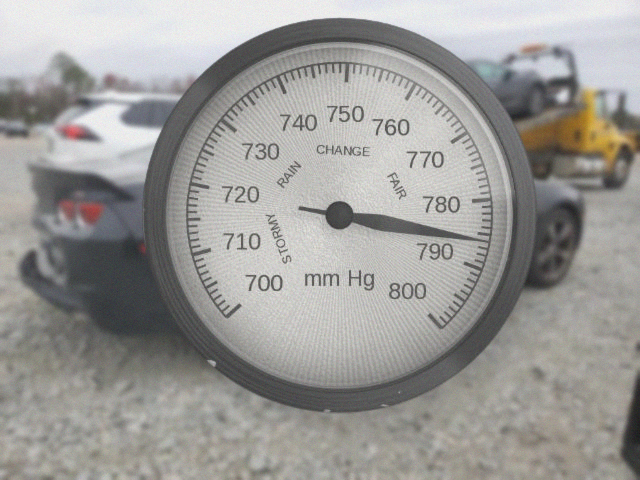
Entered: 786 mmHg
